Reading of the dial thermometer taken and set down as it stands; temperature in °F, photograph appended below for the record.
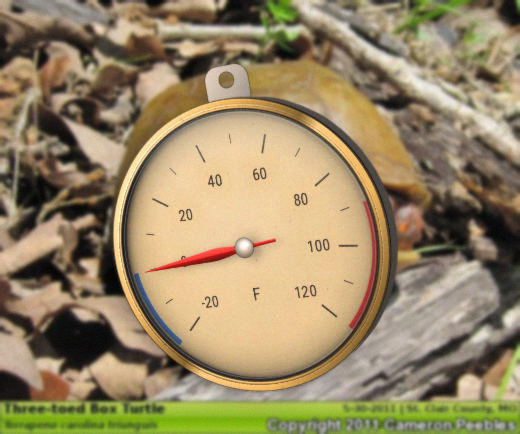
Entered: 0 °F
